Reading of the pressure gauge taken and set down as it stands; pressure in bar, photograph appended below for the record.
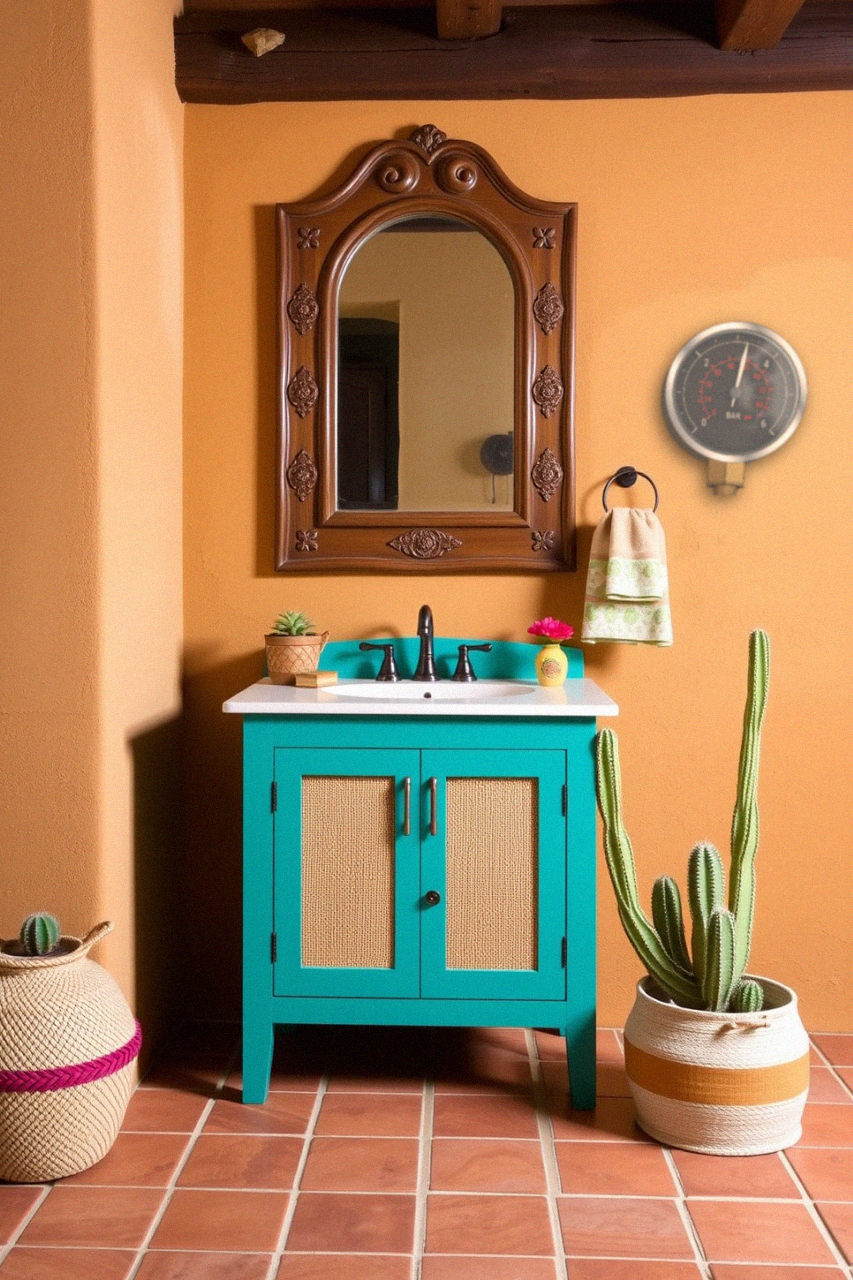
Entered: 3.25 bar
